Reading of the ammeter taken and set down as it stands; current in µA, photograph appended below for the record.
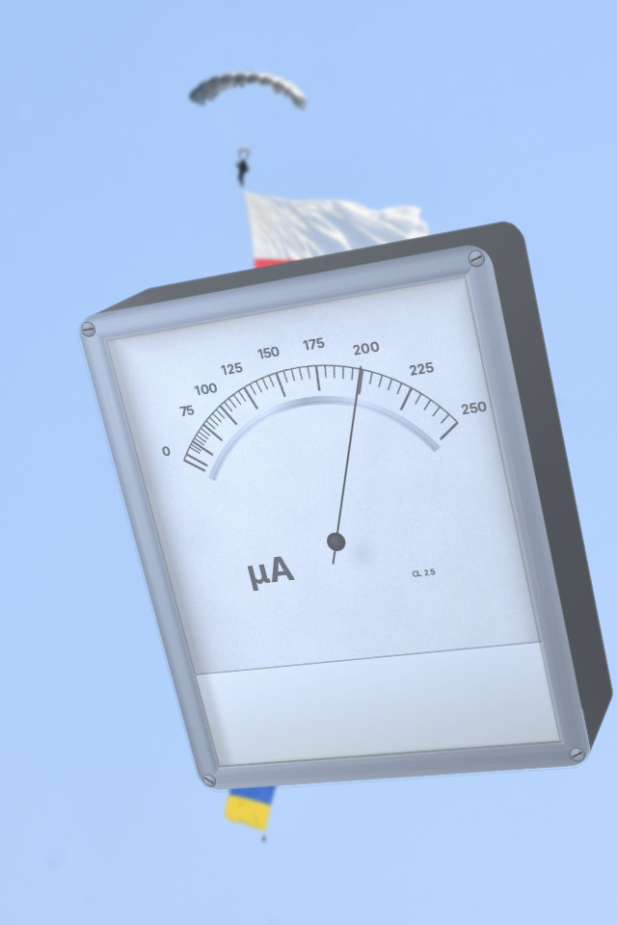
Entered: 200 µA
